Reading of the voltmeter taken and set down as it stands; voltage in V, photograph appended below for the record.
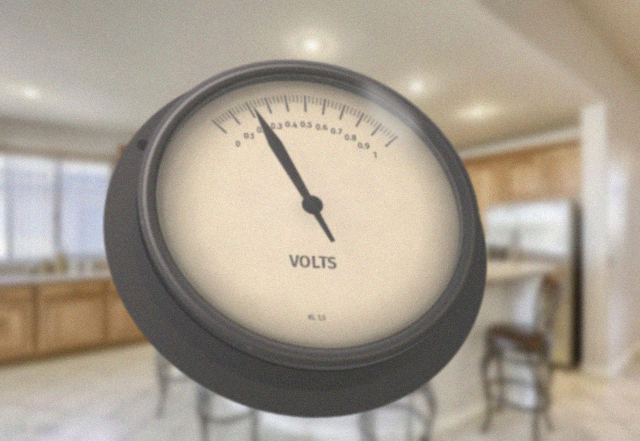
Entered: 0.2 V
